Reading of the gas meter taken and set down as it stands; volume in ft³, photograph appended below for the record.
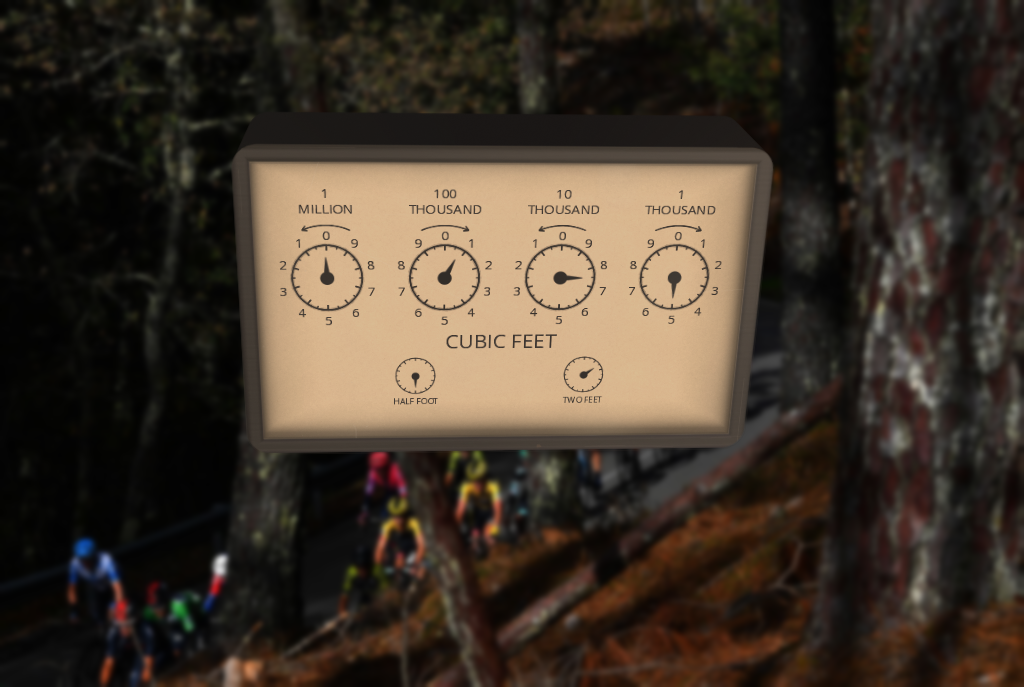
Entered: 7500 ft³
